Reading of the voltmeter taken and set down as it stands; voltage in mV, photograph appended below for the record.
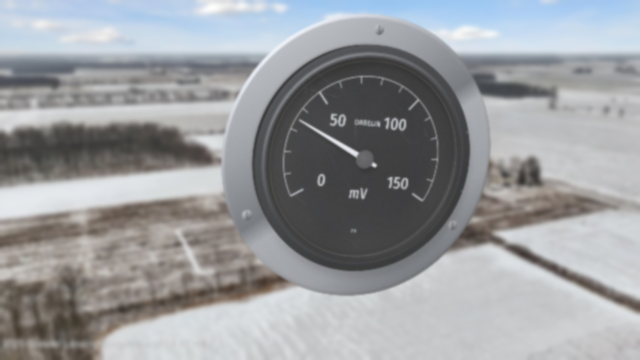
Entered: 35 mV
